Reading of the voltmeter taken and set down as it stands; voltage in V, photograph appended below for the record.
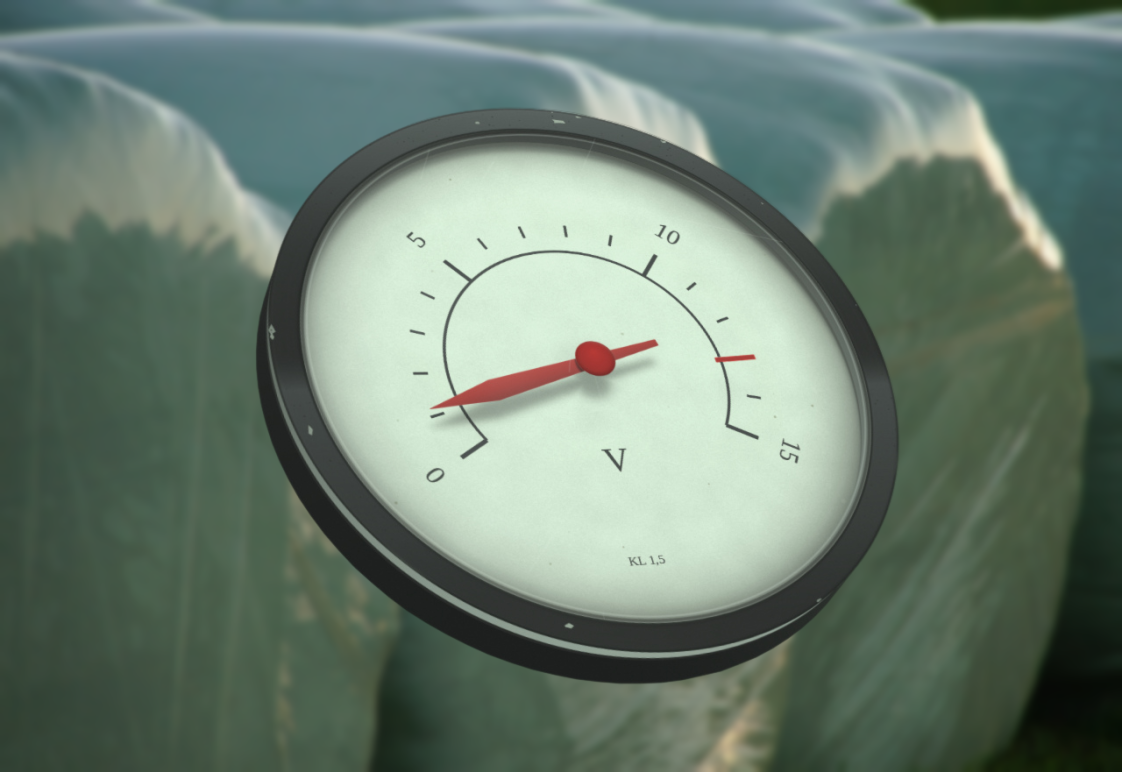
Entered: 1 V
